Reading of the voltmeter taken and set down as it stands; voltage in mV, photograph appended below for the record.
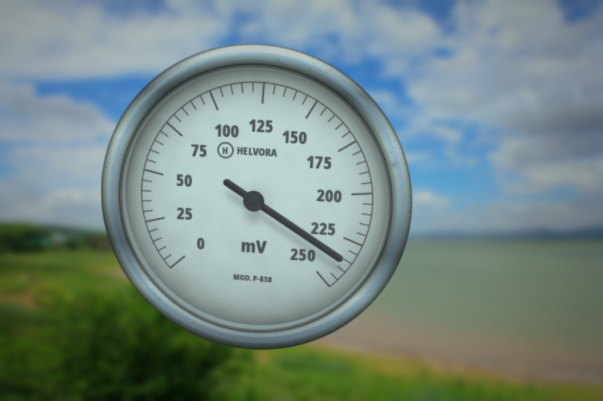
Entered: 235 mV
